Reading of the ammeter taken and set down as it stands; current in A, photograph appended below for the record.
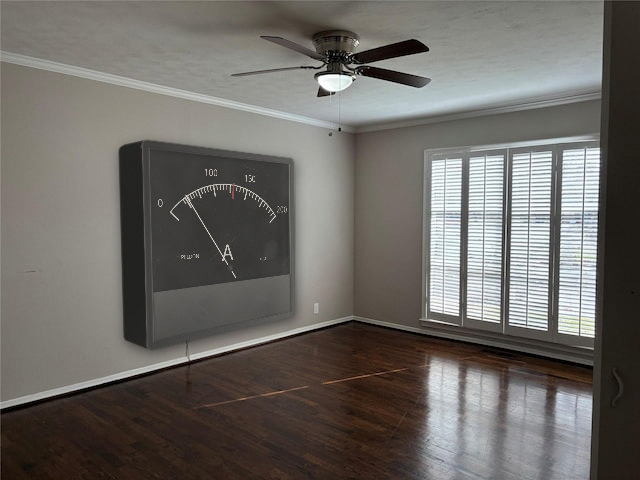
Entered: 50 A
